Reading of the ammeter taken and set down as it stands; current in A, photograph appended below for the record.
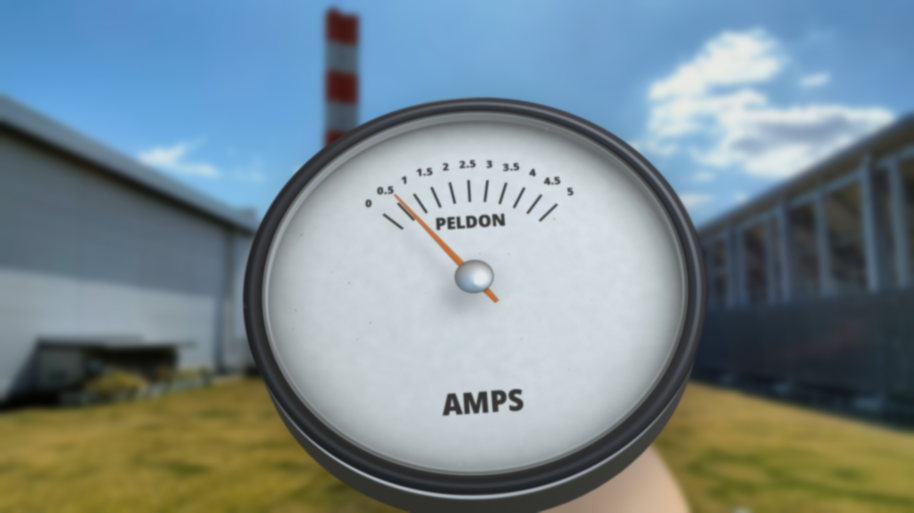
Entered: 0.5 A
